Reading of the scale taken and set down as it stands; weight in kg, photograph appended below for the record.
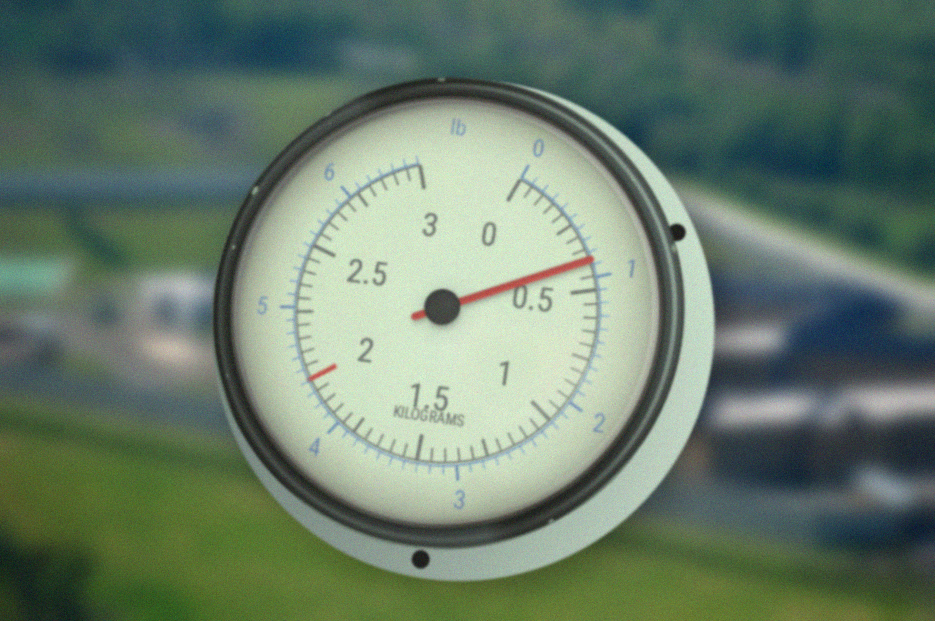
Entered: 0.4 kg
